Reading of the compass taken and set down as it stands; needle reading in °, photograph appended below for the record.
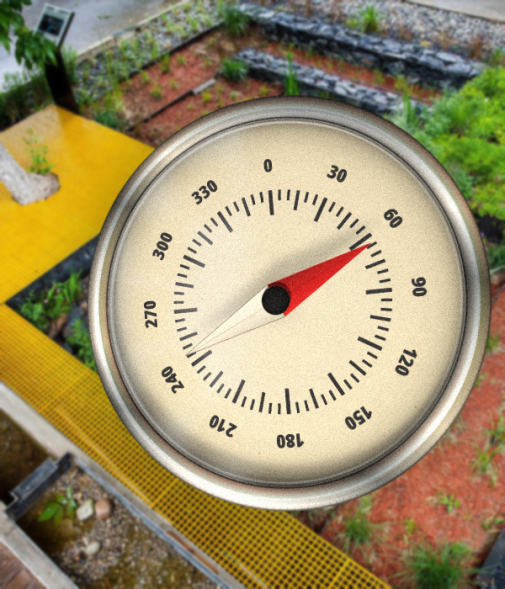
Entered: 65 °
